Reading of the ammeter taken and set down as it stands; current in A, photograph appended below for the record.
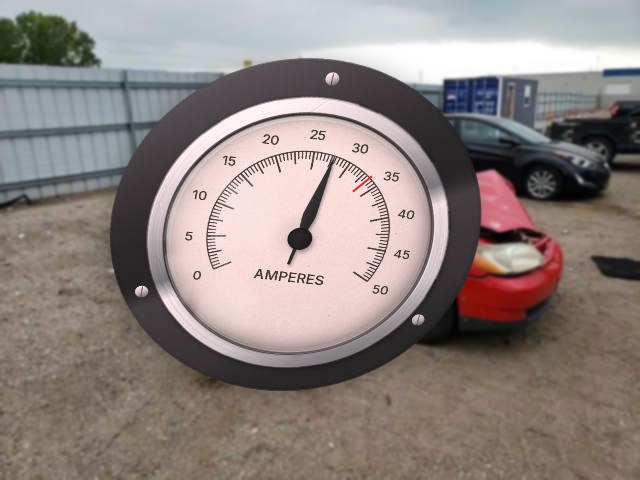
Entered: 27.5 A
